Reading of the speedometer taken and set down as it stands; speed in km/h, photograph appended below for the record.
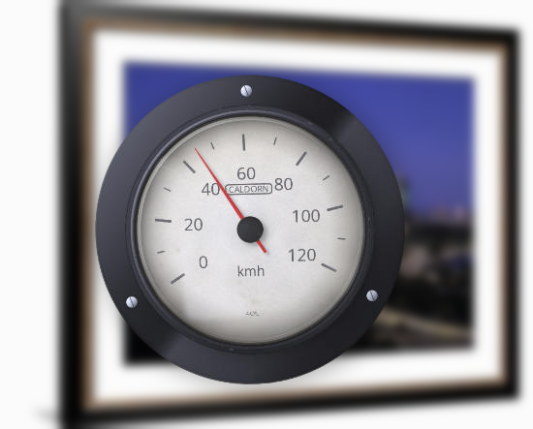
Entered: 45 km/h
